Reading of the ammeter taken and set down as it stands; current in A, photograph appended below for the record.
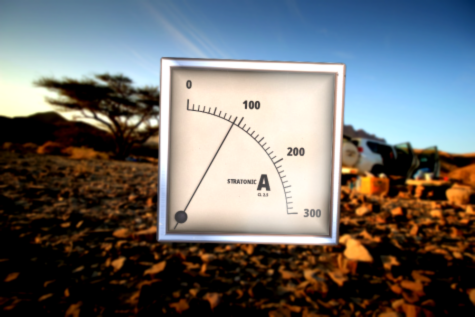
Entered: 90 A
